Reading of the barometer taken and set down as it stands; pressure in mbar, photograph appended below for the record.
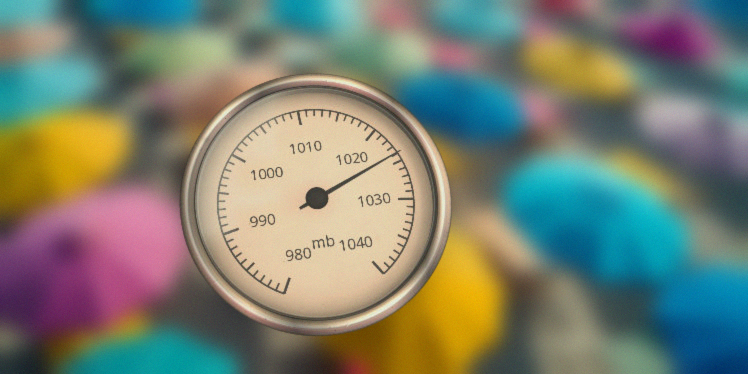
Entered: 1024 mbar
